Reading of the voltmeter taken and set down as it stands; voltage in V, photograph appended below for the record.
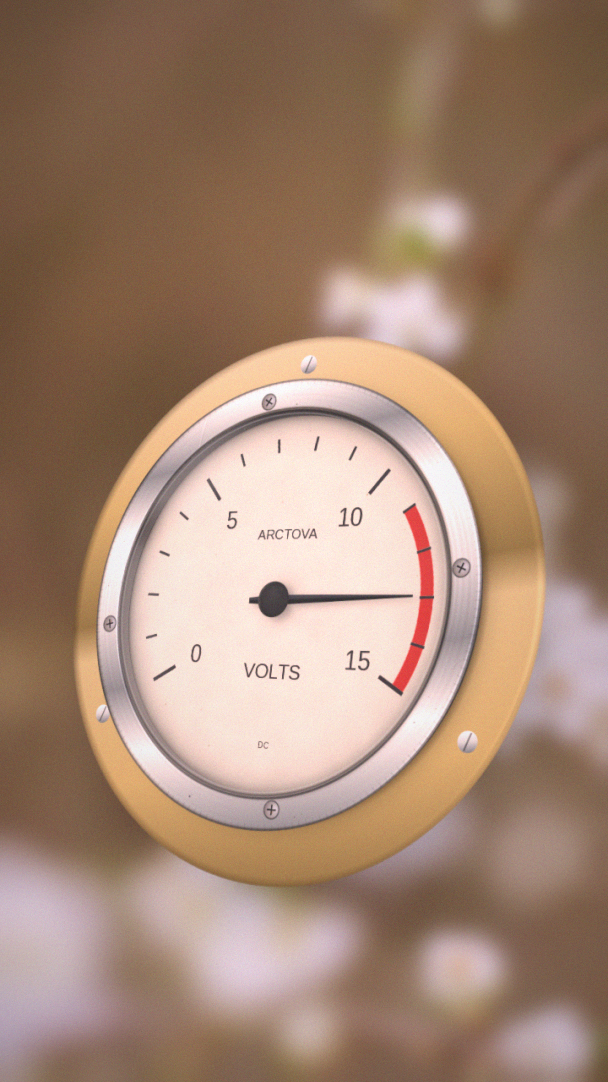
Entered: 13 V
